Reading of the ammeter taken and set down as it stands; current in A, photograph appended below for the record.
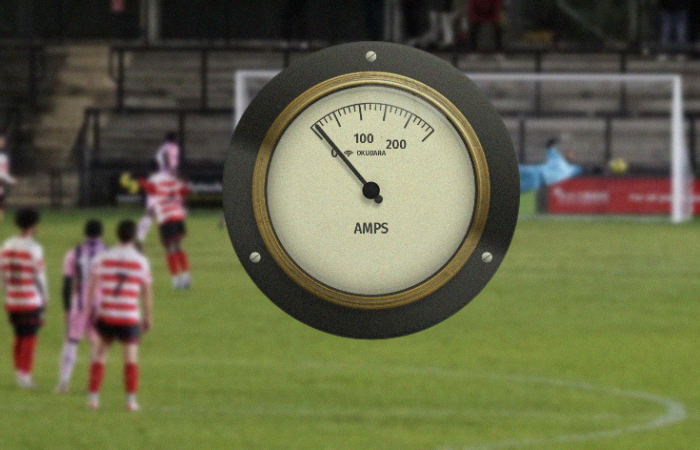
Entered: 10 A
